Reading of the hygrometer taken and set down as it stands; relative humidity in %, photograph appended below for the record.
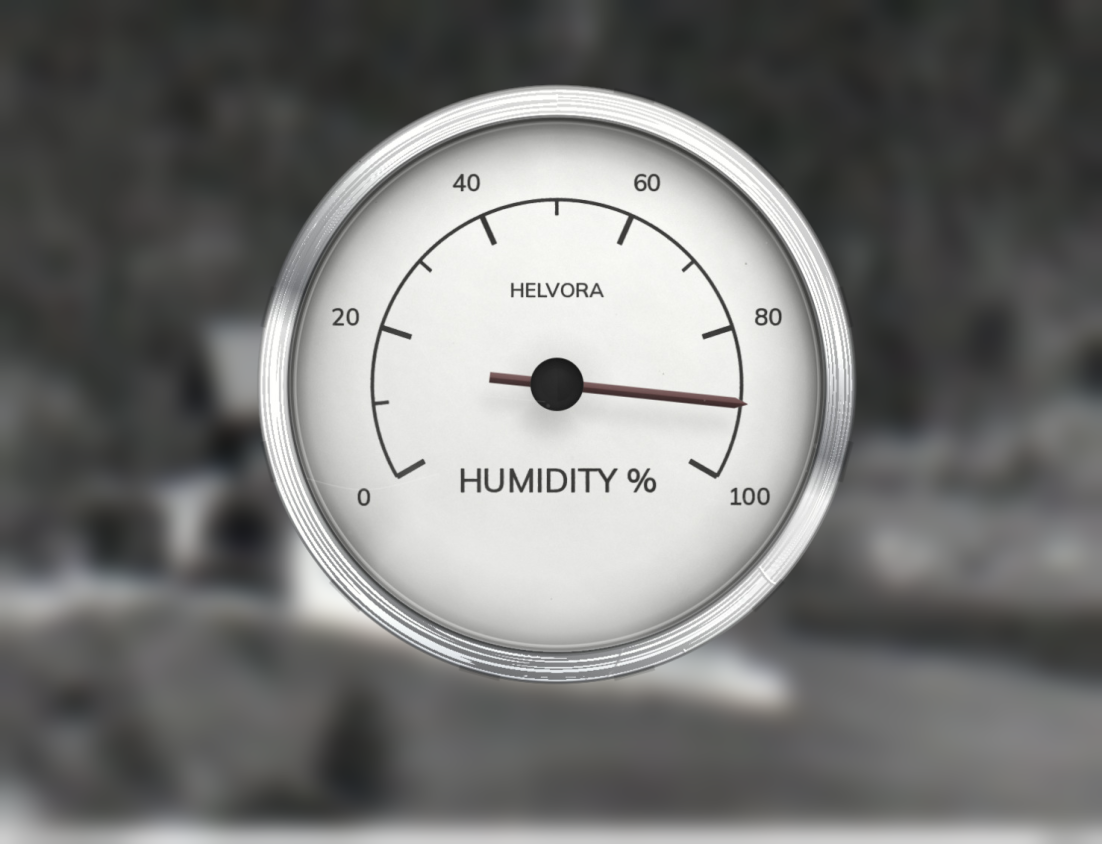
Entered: 90 %
